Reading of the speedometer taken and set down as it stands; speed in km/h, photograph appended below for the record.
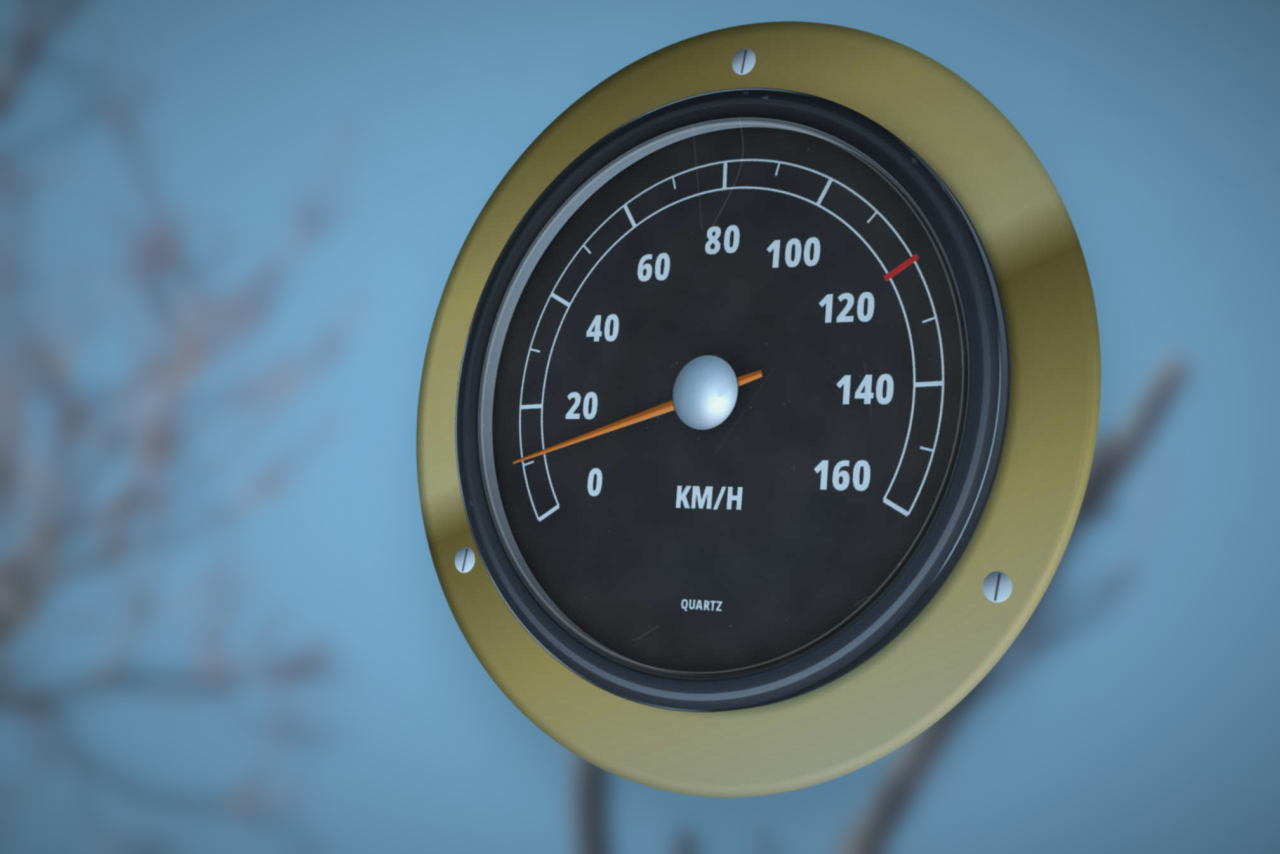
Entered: 10 km/h
